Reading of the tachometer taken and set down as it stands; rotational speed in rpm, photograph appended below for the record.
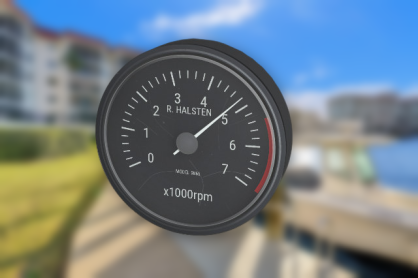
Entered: 4800 rpm
